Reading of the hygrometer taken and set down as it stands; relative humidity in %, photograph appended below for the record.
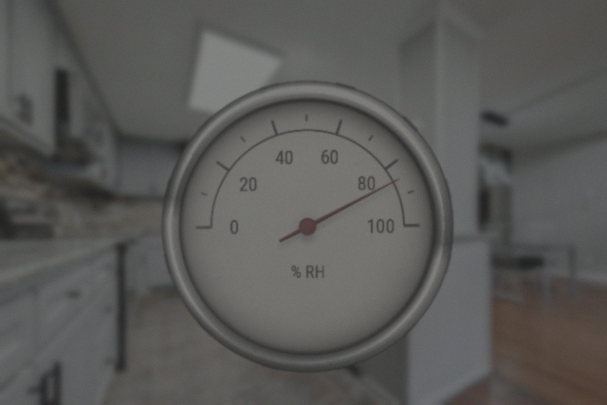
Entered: 85 %
